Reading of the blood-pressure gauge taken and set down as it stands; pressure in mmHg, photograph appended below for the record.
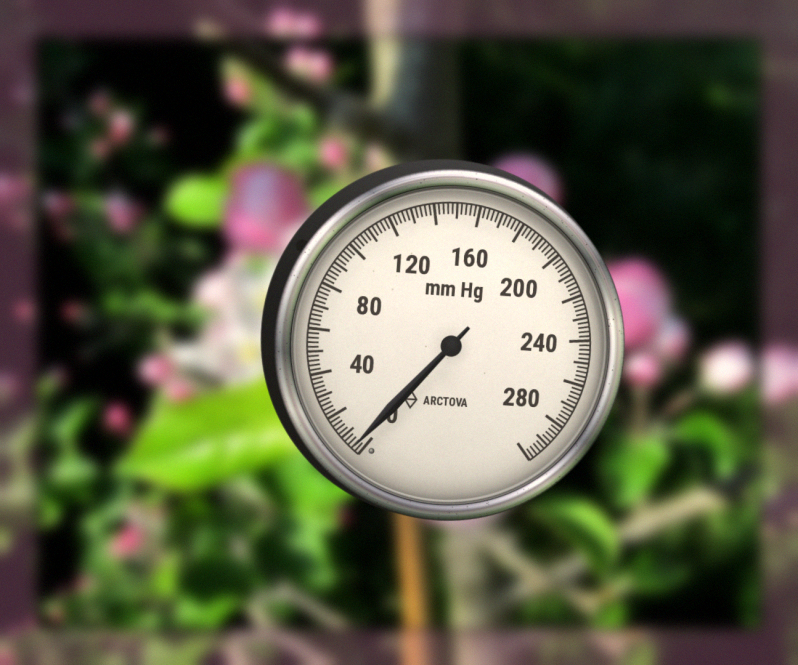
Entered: 4 mmHg
